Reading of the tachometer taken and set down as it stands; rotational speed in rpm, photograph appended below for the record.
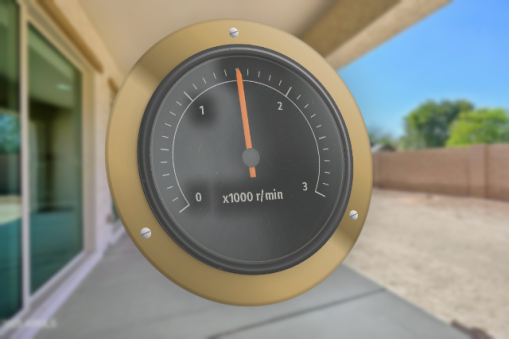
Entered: 1500 rpm
